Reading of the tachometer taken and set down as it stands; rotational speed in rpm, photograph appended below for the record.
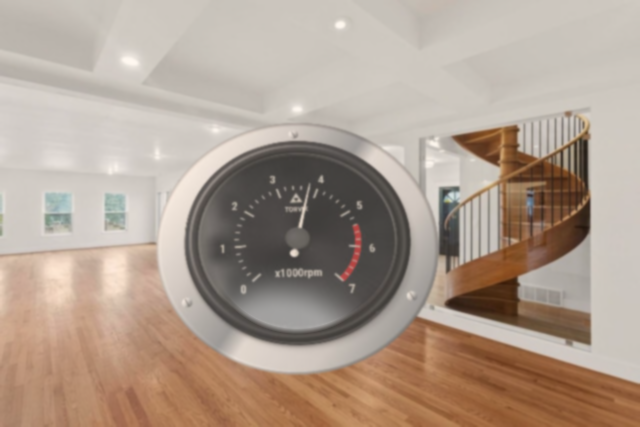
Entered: 3800 rpm
